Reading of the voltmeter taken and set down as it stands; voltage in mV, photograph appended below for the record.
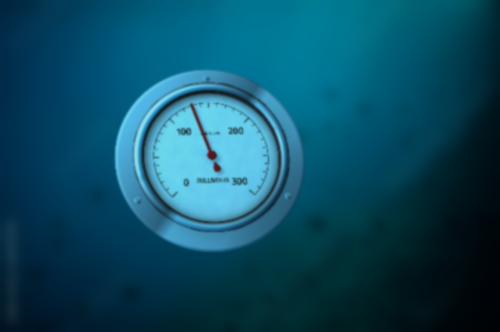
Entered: 130 mV
